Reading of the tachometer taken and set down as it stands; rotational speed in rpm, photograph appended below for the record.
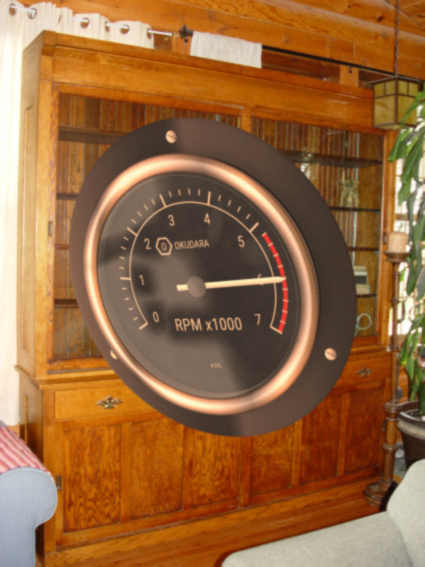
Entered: 6000 rpm
